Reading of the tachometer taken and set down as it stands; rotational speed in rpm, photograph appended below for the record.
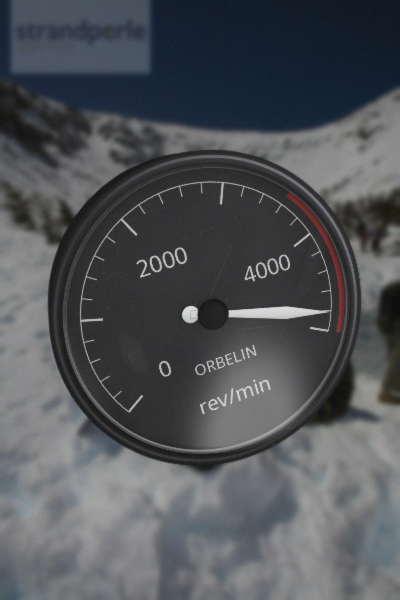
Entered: 4800 rpm
